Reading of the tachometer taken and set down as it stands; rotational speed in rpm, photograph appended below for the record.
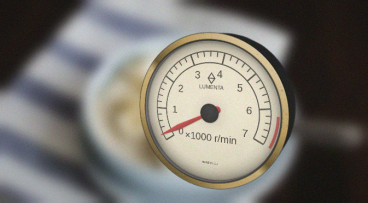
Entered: 200 rpm
